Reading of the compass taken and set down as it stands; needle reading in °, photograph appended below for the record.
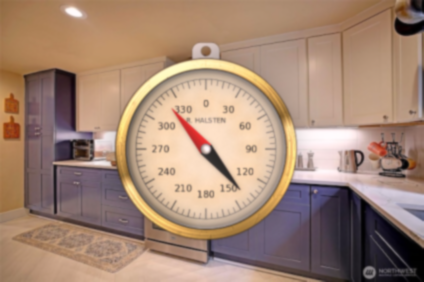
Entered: 320 °
